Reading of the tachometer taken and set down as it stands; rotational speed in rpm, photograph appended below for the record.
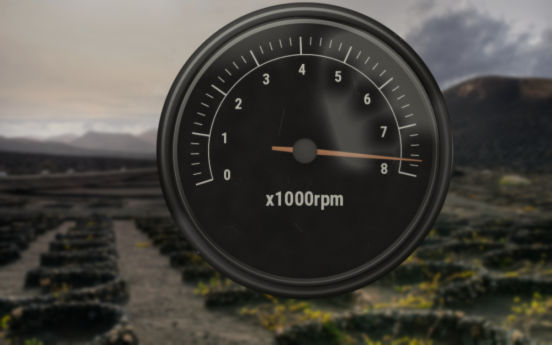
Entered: 7700 rpm
